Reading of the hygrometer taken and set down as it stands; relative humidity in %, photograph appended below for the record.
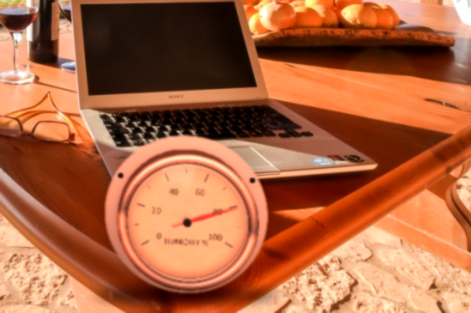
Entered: 80 %
